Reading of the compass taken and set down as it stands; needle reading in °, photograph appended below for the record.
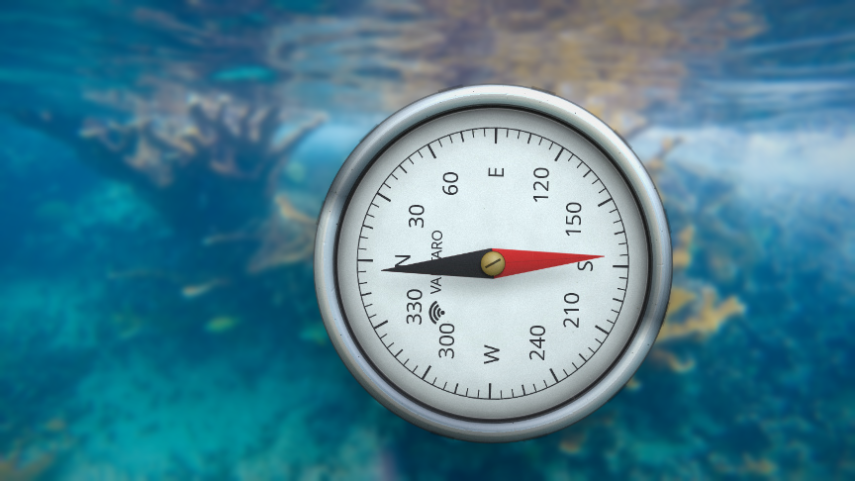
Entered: 175 °
